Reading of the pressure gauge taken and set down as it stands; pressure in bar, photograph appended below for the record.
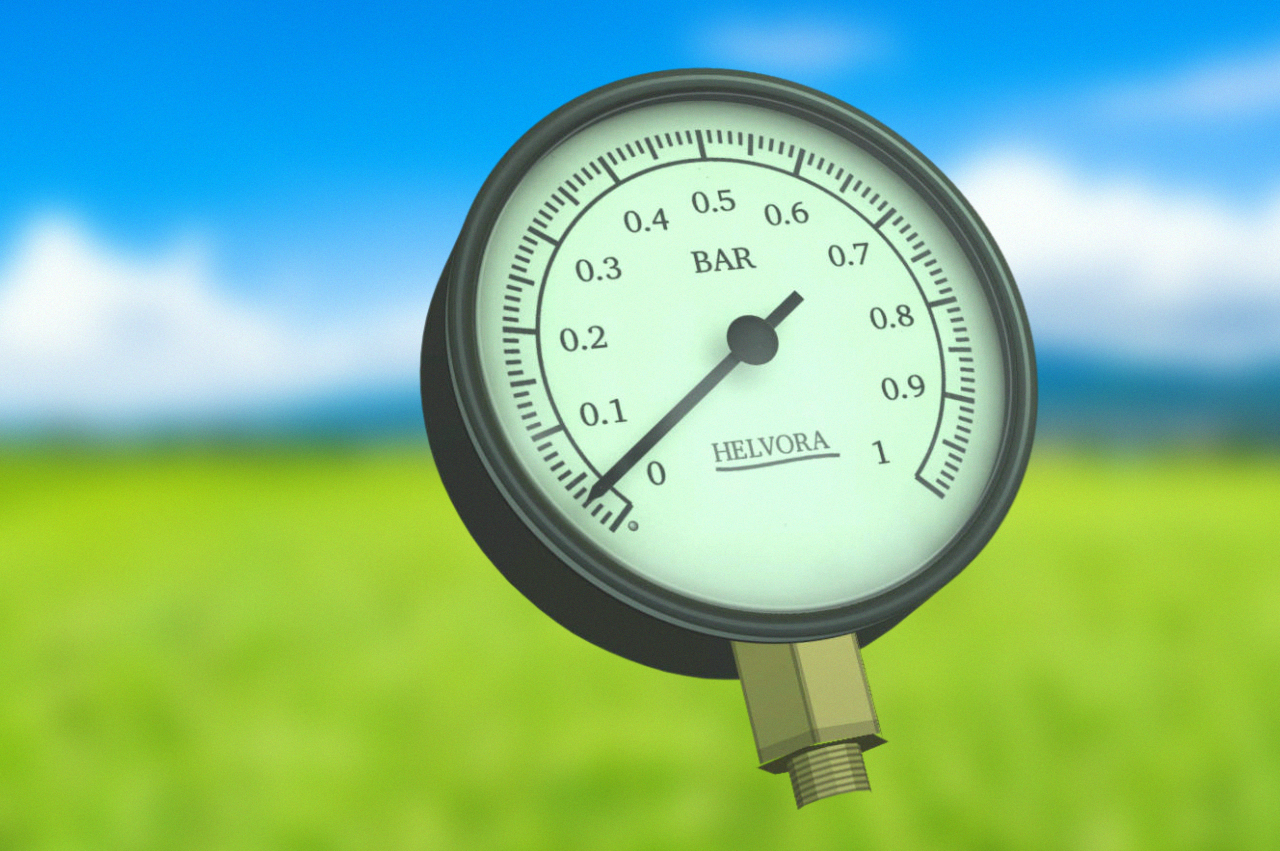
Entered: 0.03 bar
